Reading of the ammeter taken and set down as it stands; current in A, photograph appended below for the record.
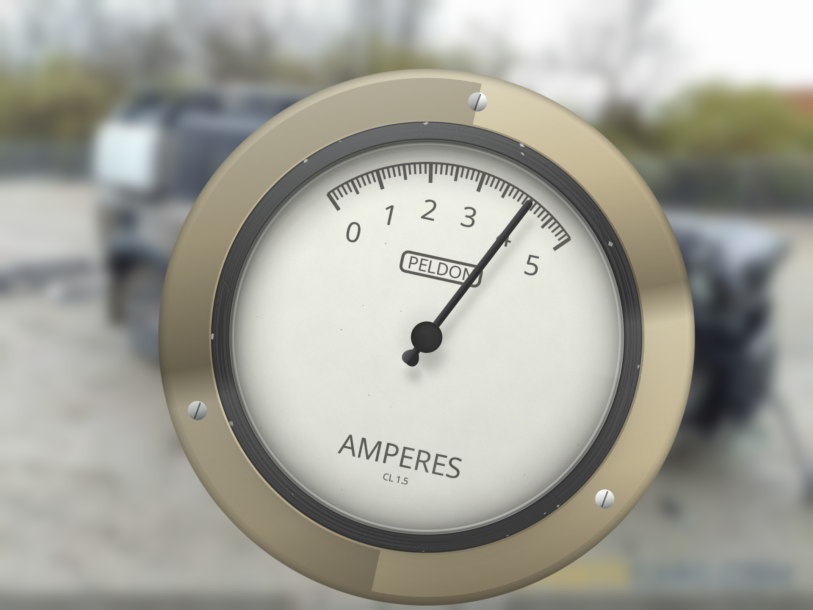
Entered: 4 A
